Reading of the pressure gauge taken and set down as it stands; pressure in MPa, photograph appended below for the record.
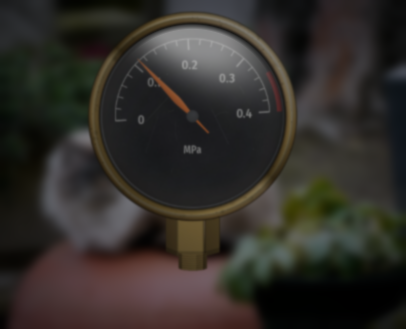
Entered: 0.11 MPa
